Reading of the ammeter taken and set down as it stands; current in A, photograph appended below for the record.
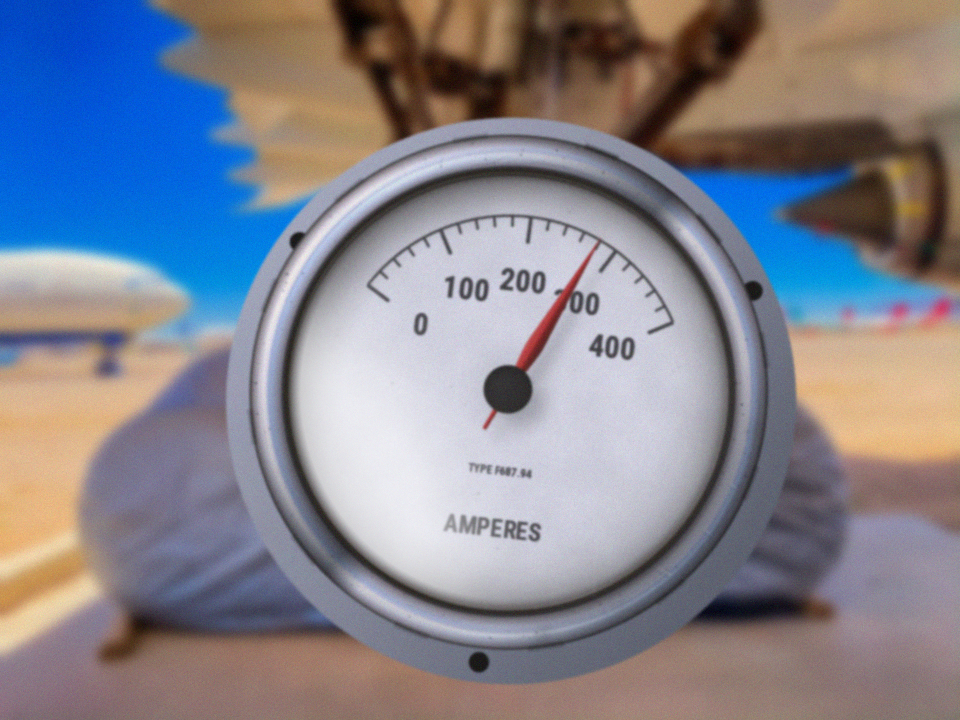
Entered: 280 A
